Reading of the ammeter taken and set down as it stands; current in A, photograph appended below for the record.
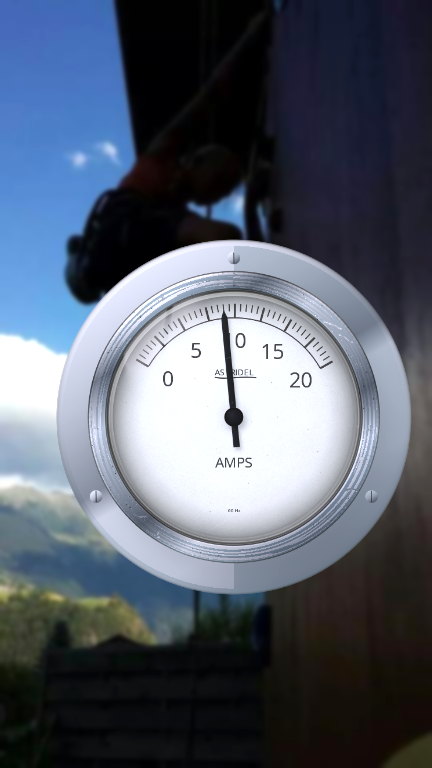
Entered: 9 A
